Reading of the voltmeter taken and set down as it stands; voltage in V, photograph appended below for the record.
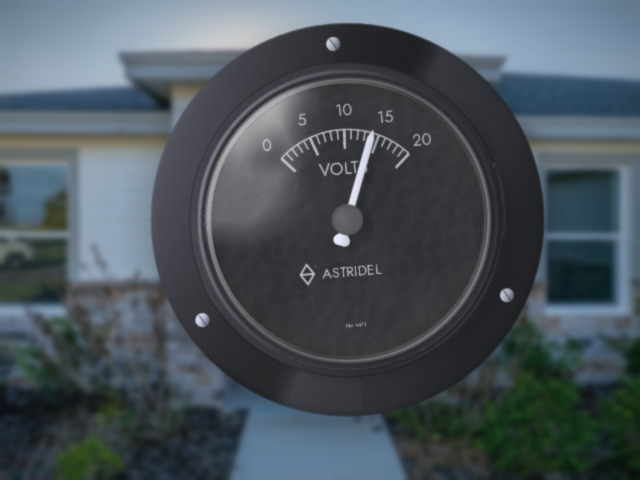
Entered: 14 V
